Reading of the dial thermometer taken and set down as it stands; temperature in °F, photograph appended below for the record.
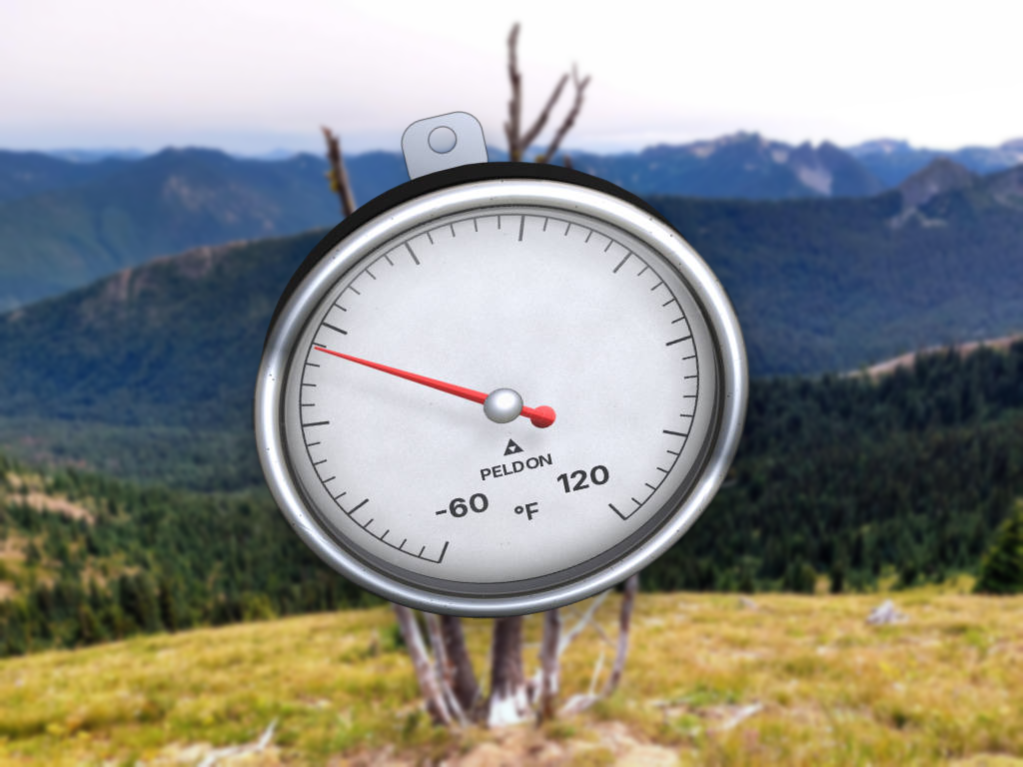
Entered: -4 °F
